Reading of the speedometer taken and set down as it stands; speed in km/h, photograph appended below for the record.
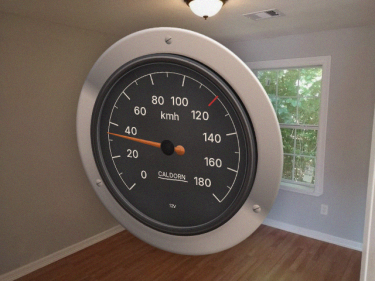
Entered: 35 km/h
